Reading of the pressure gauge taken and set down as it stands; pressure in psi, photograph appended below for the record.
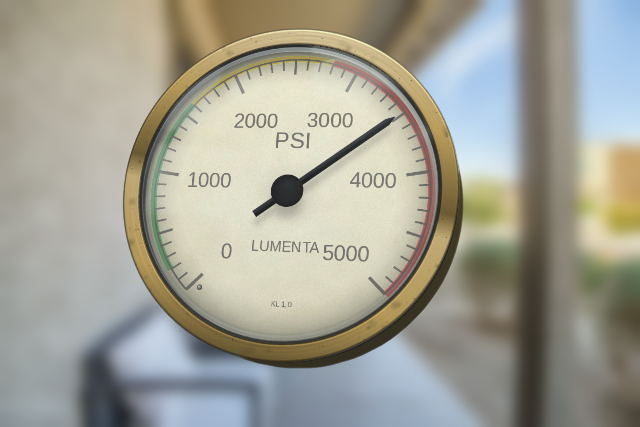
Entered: 3500 psi
